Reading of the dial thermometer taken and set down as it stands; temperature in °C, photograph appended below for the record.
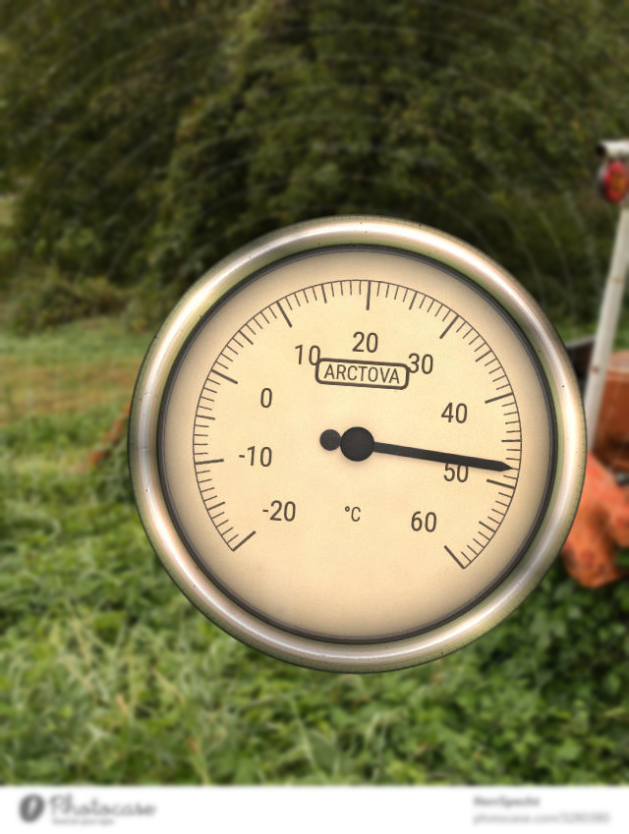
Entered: 48 °C
